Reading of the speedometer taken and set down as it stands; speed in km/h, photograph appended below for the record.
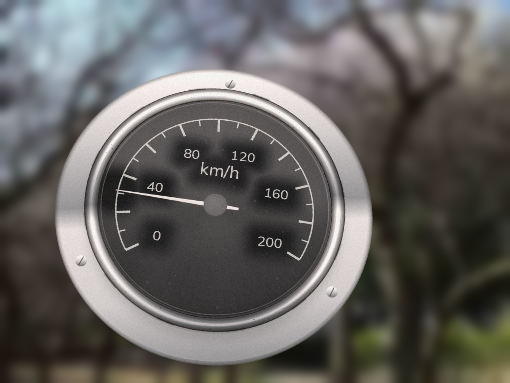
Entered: 30 km/h
